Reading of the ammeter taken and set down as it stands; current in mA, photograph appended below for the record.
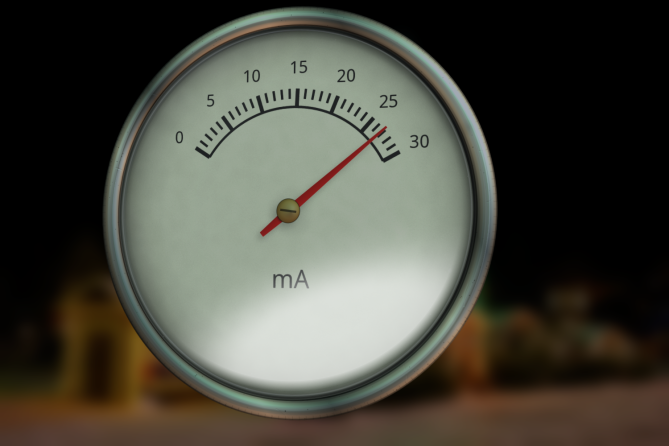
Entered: 27 mA
